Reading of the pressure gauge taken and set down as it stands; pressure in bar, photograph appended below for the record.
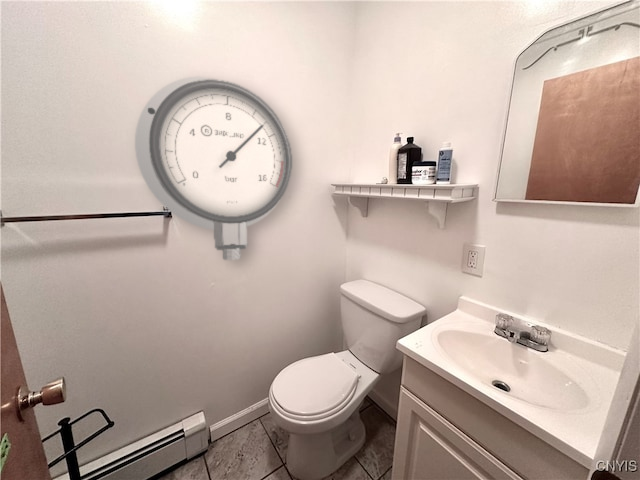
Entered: 11 bar
